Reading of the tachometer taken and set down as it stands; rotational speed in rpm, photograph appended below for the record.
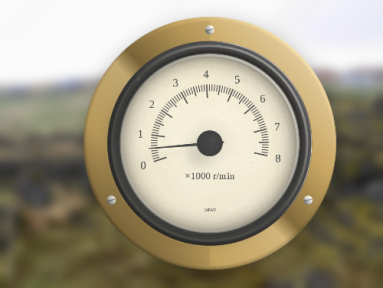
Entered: 500 rpm
